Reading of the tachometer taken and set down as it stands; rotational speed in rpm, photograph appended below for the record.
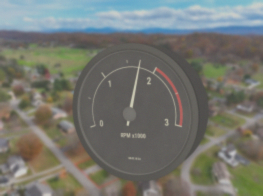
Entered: 1750 rpm
